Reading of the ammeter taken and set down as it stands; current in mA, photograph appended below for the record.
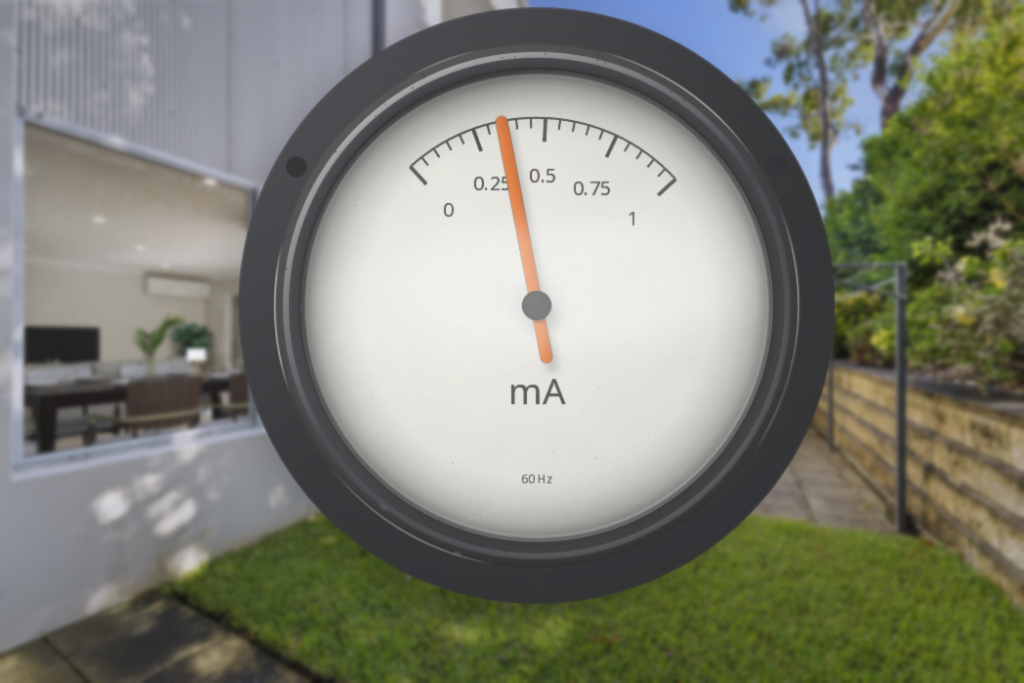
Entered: 0.35 mA
